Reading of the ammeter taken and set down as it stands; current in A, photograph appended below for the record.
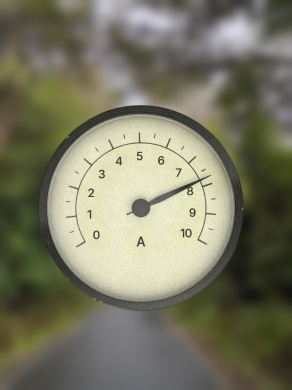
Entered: 7.75 A
